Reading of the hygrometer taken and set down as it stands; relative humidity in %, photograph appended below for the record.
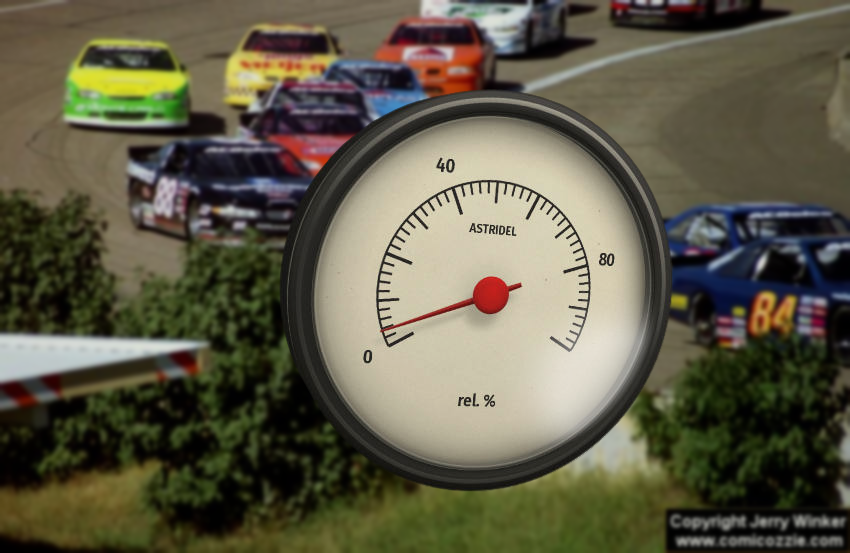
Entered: 4 %
